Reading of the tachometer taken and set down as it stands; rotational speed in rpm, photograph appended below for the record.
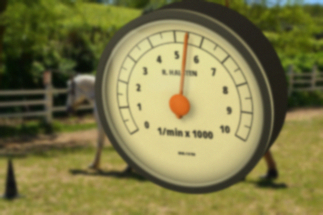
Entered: 5500 rpm
